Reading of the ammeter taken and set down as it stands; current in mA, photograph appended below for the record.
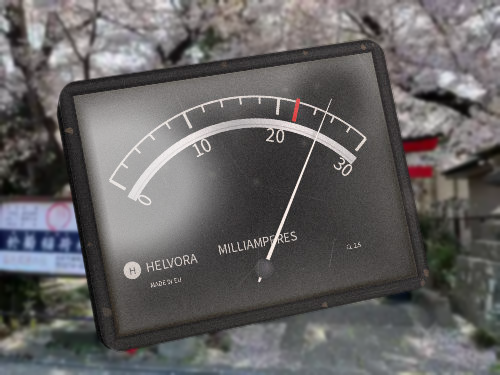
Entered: 25 mA
